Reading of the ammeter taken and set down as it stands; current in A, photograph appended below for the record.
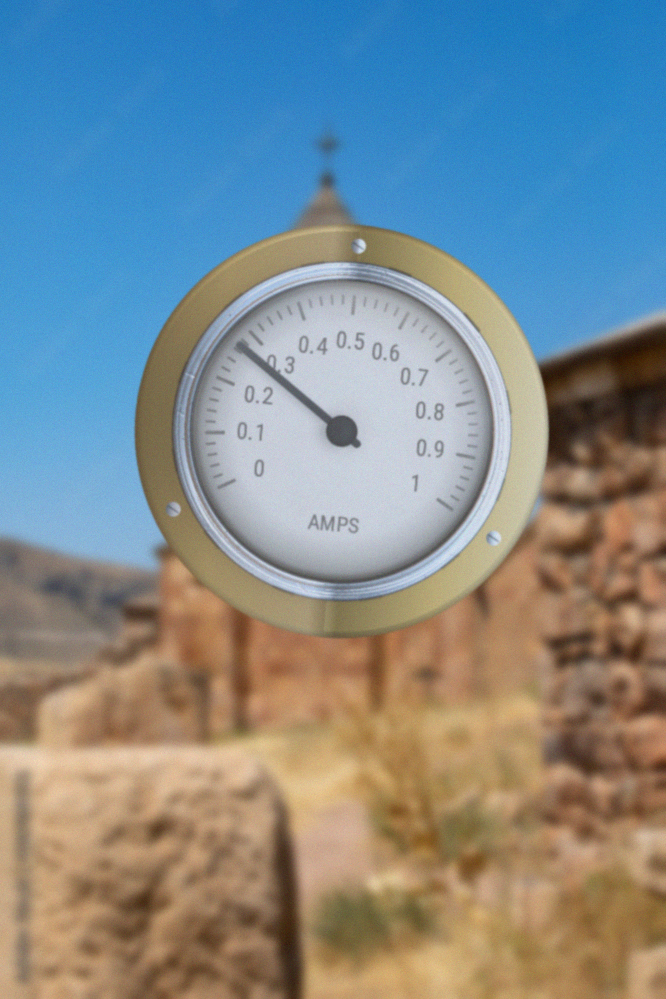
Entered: 0.27 A
